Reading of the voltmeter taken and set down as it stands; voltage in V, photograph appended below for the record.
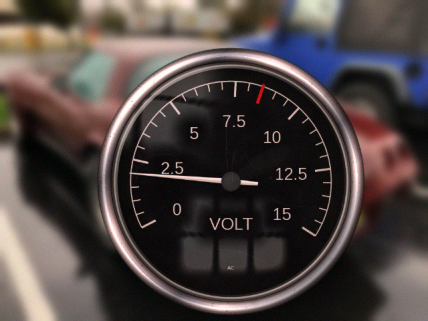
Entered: 2 V
